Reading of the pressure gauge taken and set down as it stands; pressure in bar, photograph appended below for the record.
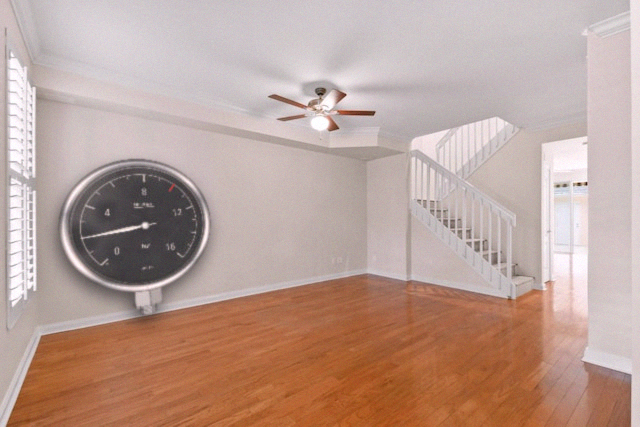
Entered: 2 bar
